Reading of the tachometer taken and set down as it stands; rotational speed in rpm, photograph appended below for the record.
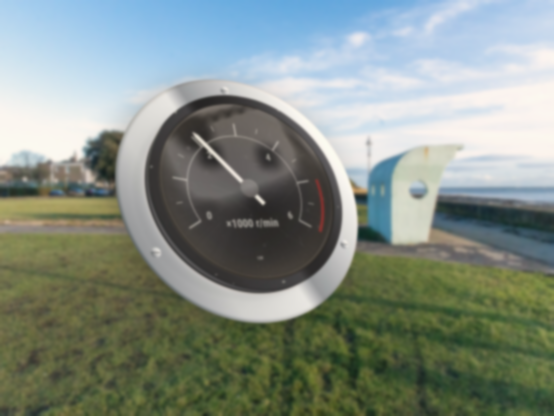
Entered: 2000 rpm
